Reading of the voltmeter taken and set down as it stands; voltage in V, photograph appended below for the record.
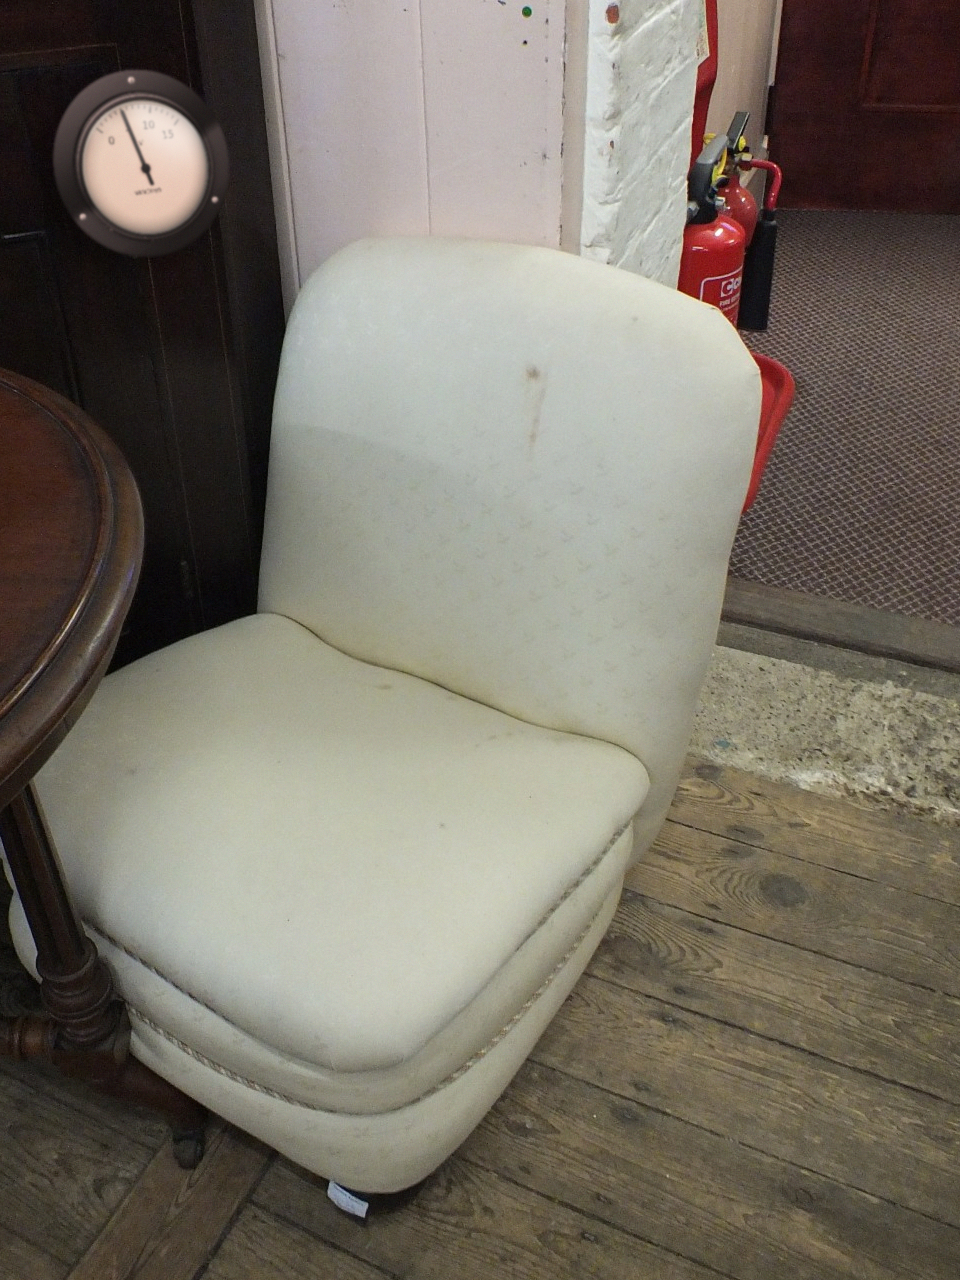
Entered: 5 V
